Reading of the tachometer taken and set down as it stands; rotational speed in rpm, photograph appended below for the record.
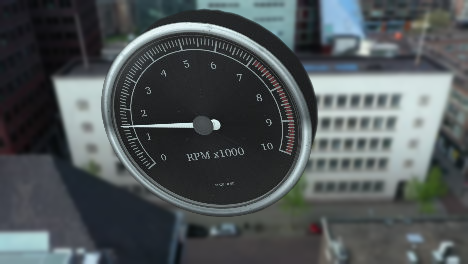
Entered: 1500 rpm
